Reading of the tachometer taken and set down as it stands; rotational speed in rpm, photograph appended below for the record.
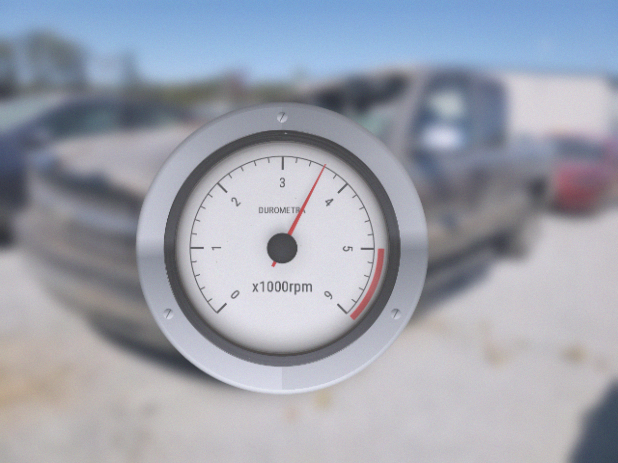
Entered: 3600 rpm
